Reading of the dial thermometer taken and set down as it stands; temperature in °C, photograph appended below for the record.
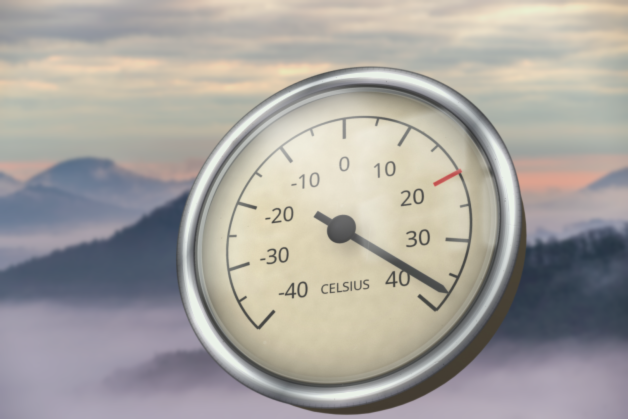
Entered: 37.5 °C
